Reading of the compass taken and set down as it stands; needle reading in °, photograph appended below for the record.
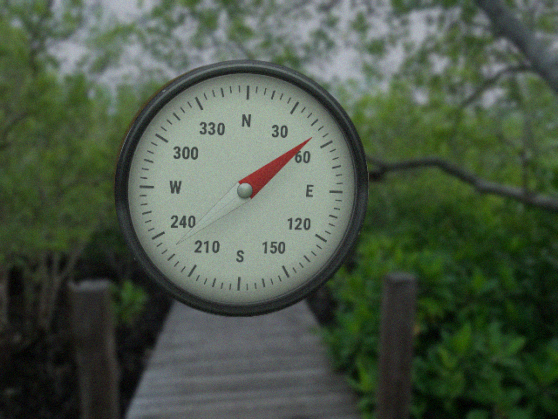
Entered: 50 °
